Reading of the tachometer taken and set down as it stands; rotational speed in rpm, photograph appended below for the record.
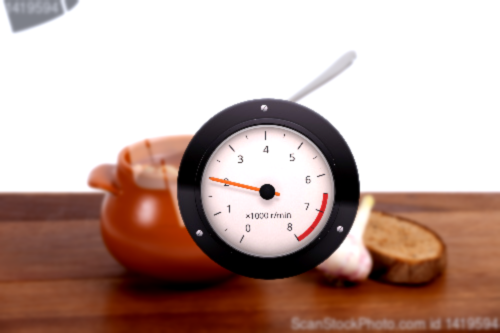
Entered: 2000 rpm
